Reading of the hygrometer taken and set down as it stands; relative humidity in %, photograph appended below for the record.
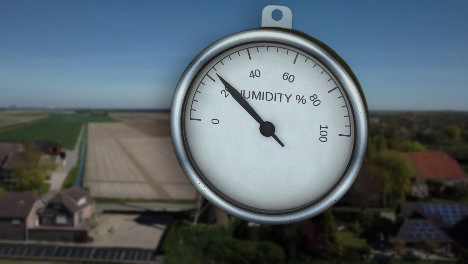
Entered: 24 %
